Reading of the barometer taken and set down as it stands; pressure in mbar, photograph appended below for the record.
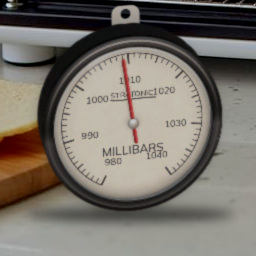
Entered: 1009 mbar
